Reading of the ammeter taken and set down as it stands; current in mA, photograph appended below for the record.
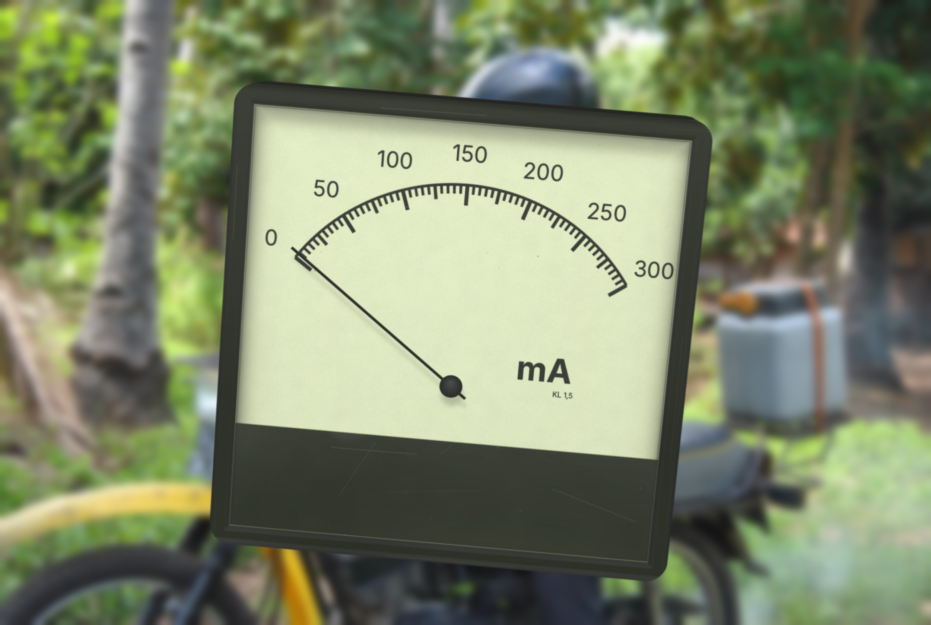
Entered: 5 mA
